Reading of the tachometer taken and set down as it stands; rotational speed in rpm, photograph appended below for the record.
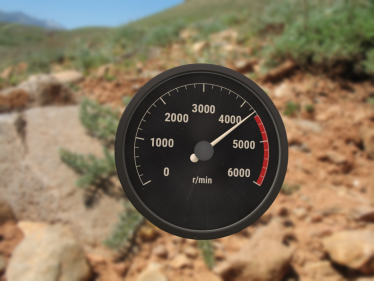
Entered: 4300 rpm
